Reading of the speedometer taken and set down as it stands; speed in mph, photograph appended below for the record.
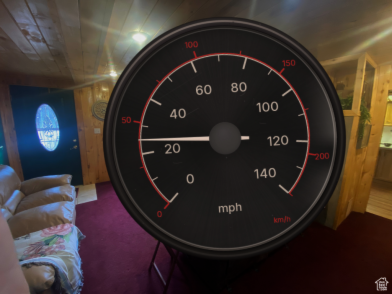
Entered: 25 mph
